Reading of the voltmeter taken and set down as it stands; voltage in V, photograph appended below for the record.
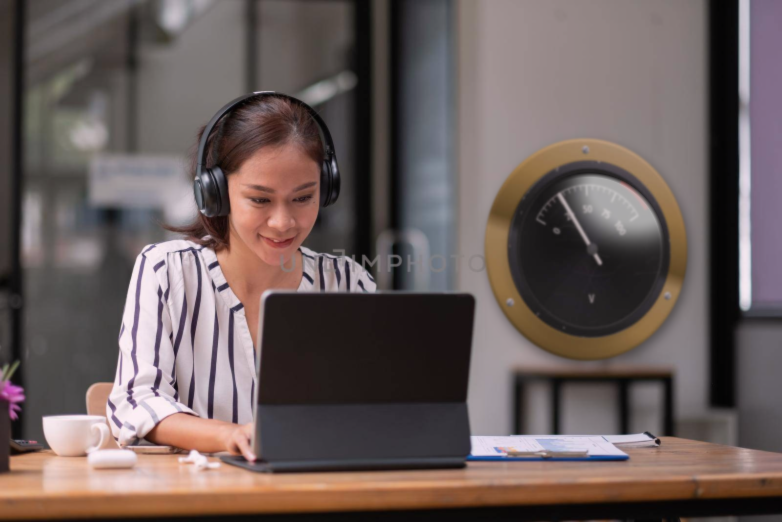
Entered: 25 V
